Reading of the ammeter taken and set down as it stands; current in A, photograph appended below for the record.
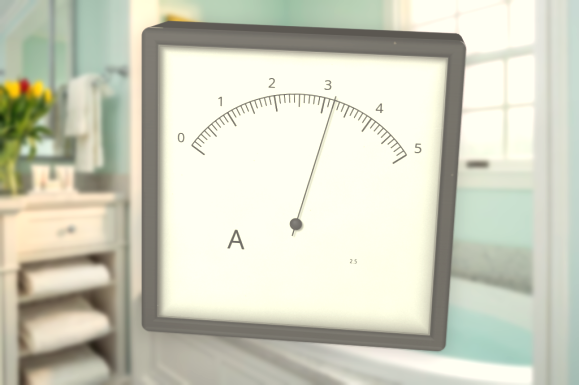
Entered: 3.2 A
